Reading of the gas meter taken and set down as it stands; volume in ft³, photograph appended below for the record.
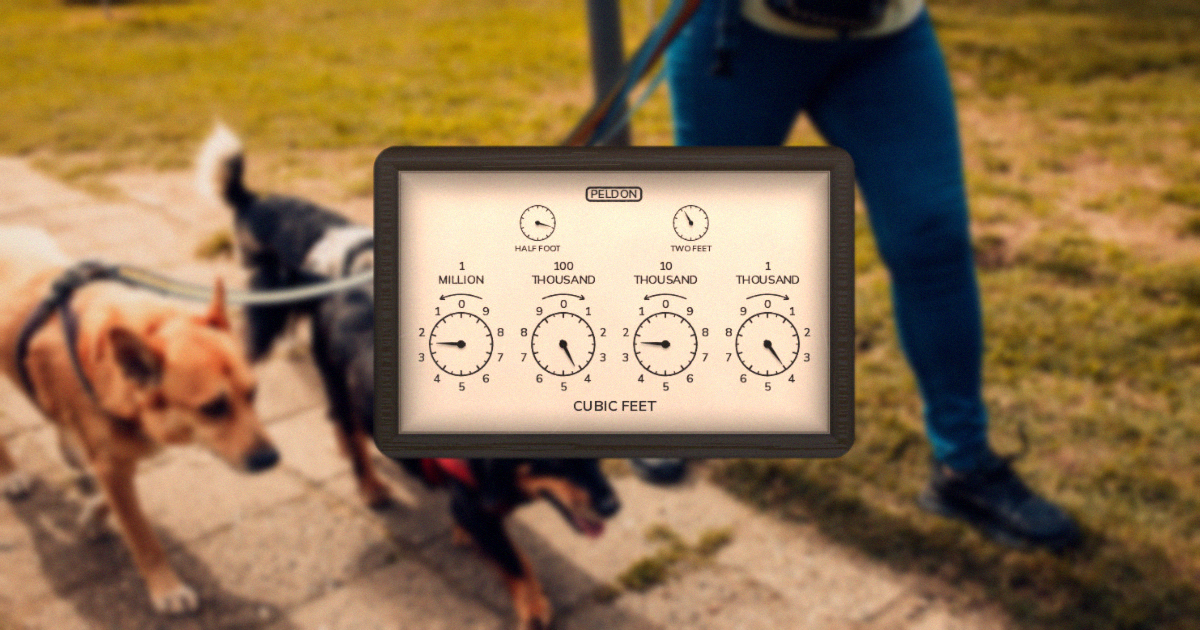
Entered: 242400 ft³
